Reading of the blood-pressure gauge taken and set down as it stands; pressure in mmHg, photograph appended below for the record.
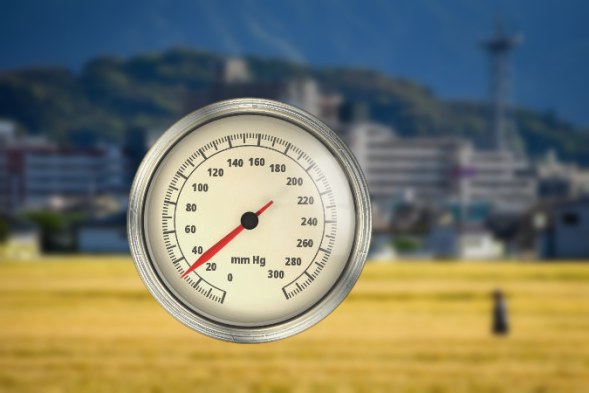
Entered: 30 mmHg
